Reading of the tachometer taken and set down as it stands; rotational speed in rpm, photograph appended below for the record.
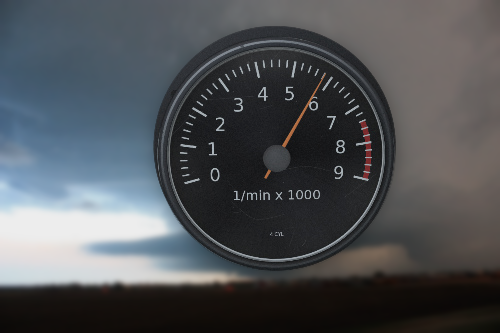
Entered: 5800 rpm
